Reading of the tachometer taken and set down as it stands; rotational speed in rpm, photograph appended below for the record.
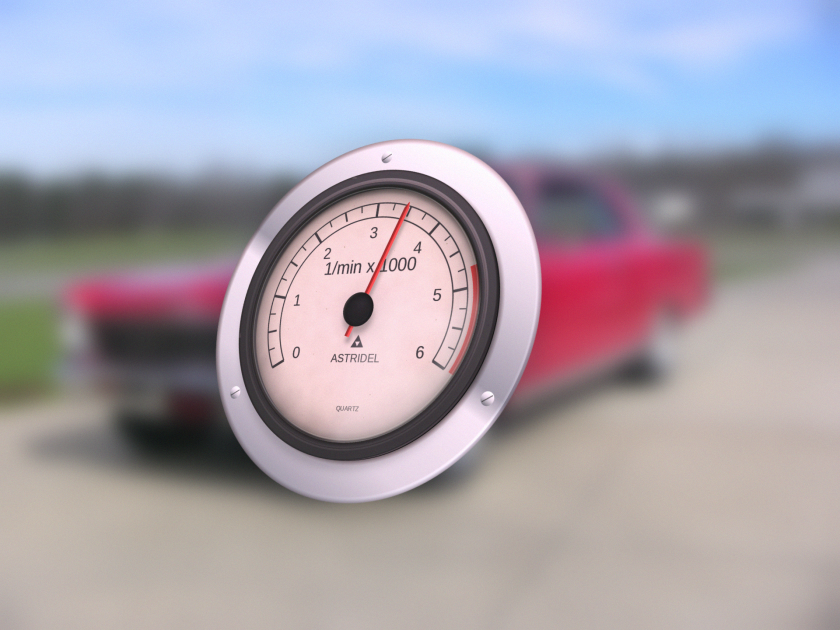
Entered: 3500 rpm
